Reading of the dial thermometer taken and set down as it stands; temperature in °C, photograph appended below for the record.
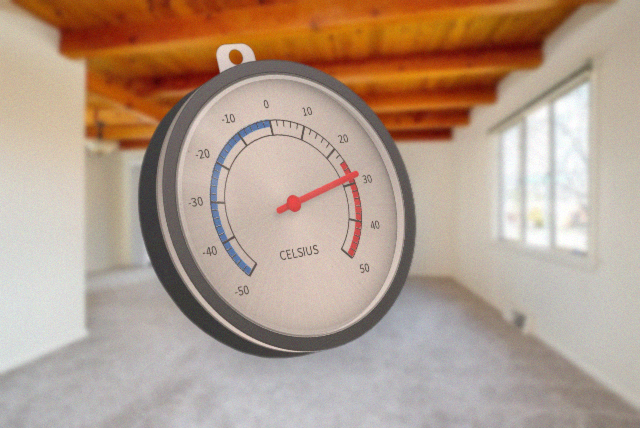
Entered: 28 °C
